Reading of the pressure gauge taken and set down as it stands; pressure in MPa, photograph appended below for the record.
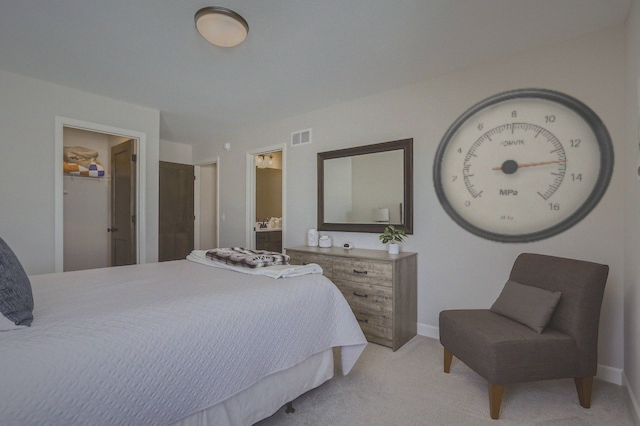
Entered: 13 MPa
